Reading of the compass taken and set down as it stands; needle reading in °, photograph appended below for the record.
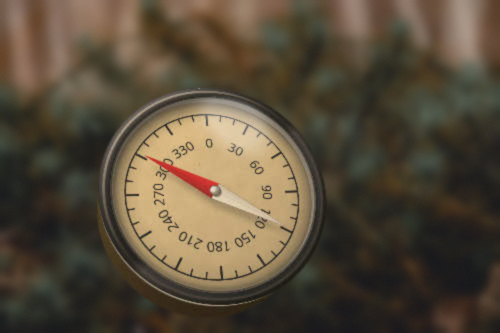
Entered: 300 °
